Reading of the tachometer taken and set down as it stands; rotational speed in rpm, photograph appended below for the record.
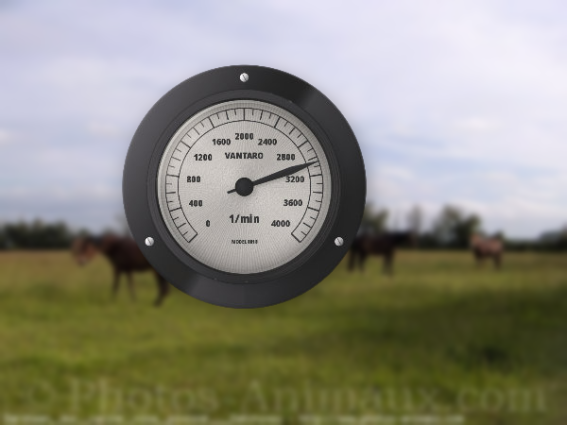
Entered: 3050 rpm
